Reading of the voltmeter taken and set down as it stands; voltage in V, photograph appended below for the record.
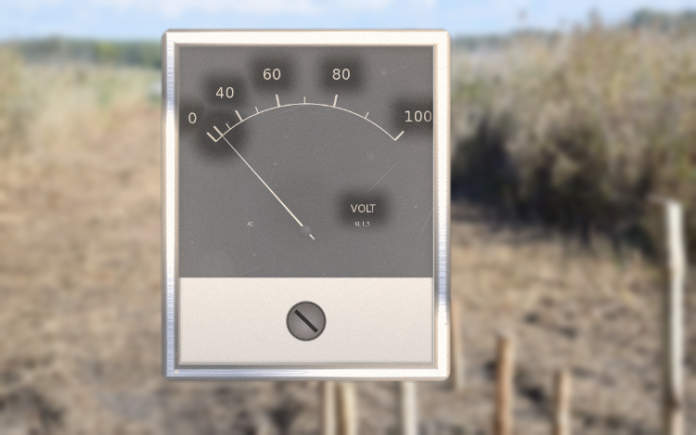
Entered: 20 V
